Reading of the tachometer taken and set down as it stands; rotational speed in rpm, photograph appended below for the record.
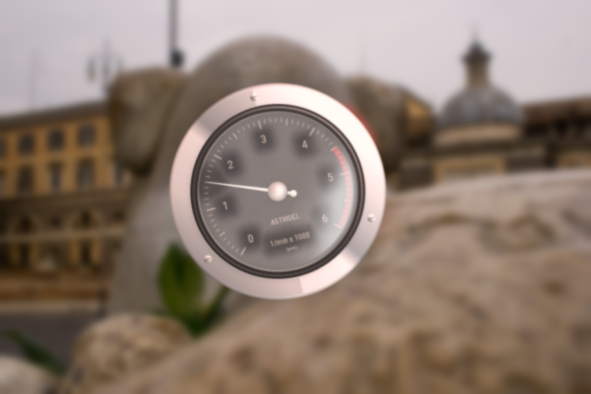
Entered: 1500 rpm
